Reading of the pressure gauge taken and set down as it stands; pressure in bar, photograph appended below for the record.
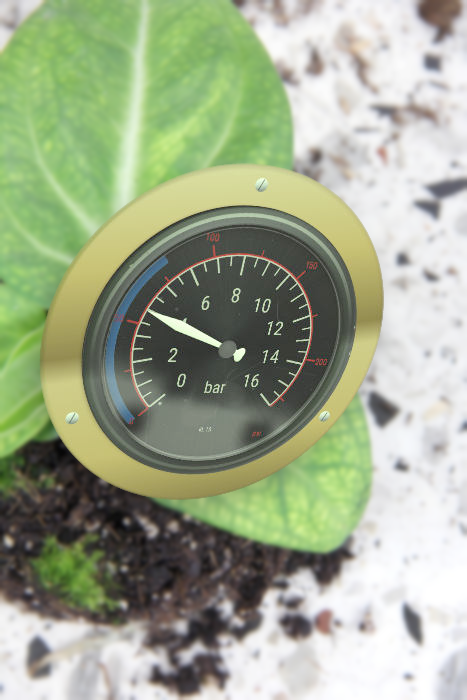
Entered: 4 bar
